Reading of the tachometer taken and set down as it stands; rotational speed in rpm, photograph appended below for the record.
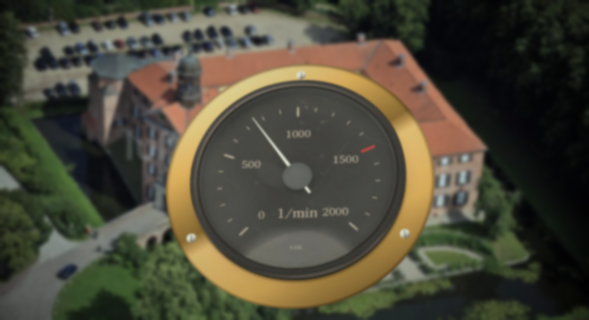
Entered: 750 rpm
